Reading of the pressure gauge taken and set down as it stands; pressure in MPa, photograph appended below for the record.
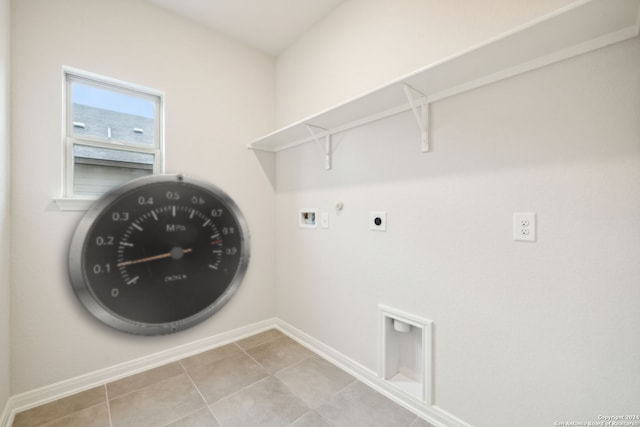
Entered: 0.1 MPa
